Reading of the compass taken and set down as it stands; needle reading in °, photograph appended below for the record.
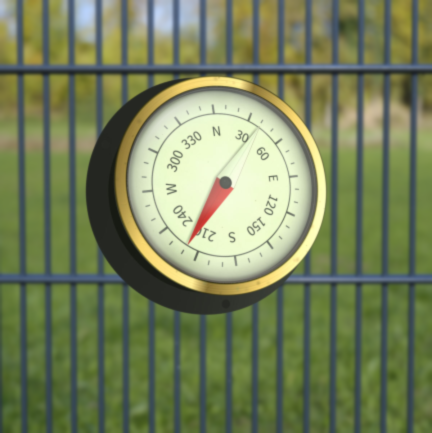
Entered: 220 °
